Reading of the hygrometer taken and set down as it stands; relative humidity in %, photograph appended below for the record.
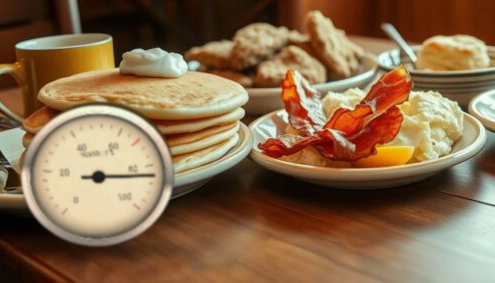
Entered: 84 %
